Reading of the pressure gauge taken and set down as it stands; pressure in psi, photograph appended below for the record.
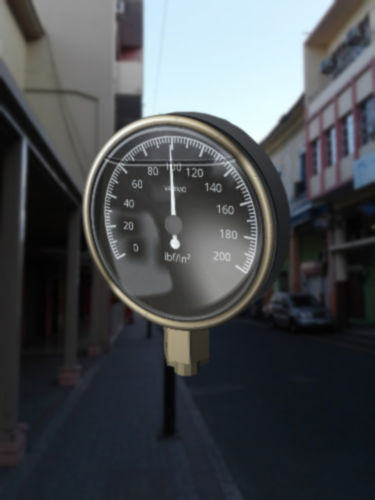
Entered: 100 psi
